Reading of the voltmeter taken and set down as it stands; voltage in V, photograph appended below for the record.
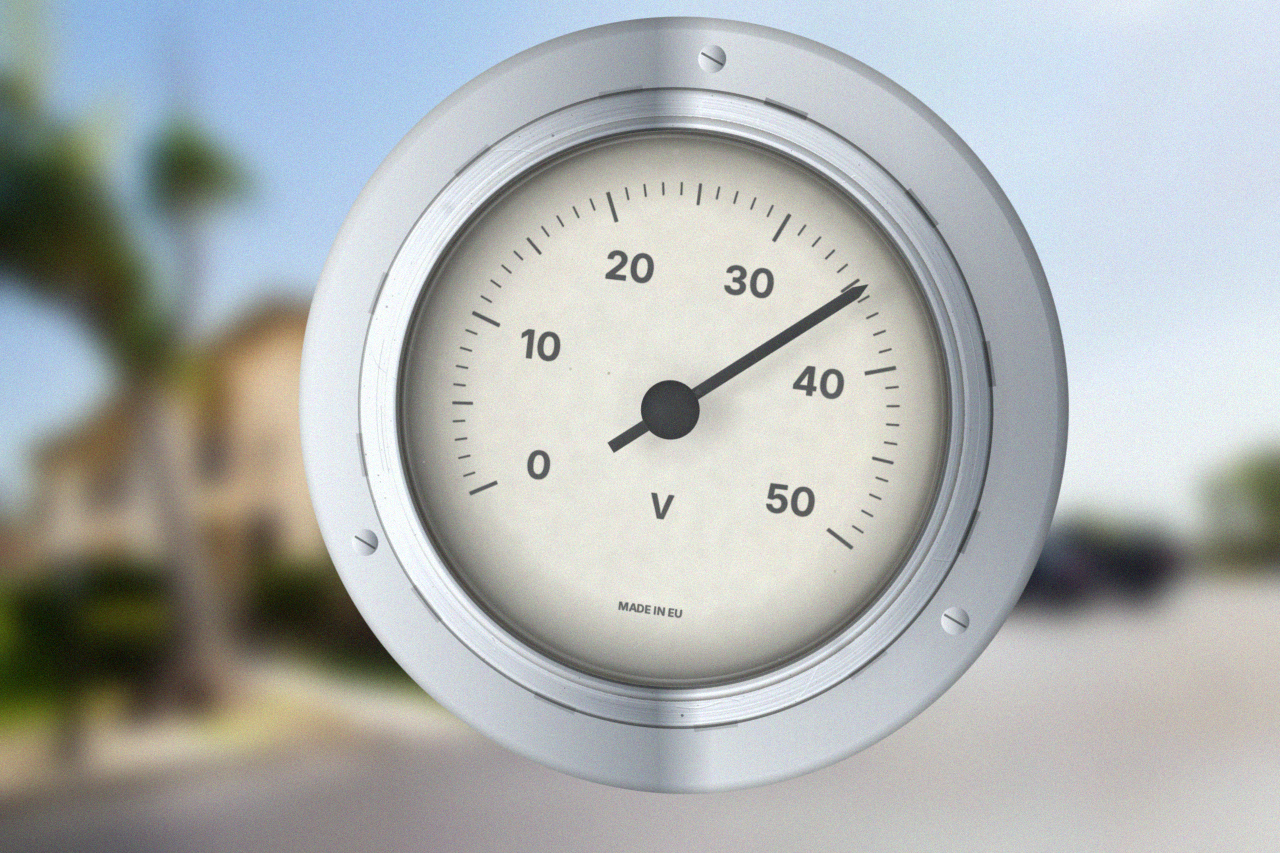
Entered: 35.5 V
